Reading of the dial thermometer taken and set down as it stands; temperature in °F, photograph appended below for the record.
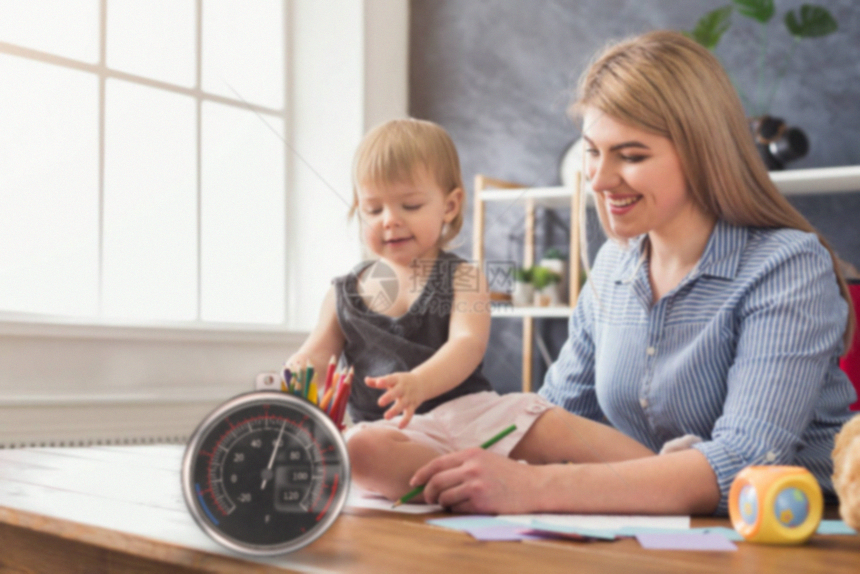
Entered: 60 °F
